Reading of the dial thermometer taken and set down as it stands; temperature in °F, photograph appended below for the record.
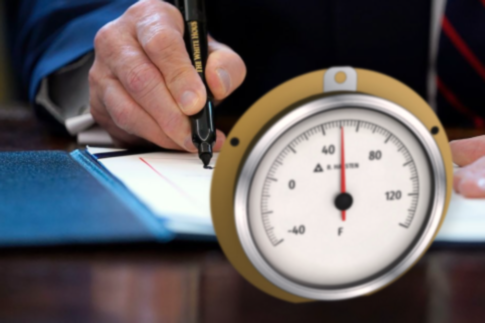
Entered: 50 °F
